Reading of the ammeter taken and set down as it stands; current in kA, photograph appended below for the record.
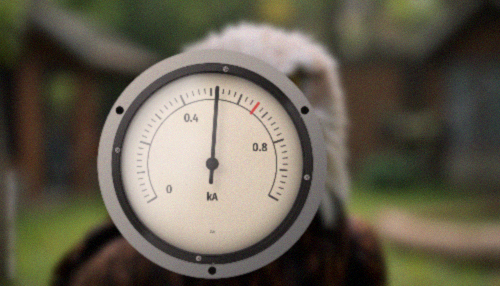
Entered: 0.52 kA
